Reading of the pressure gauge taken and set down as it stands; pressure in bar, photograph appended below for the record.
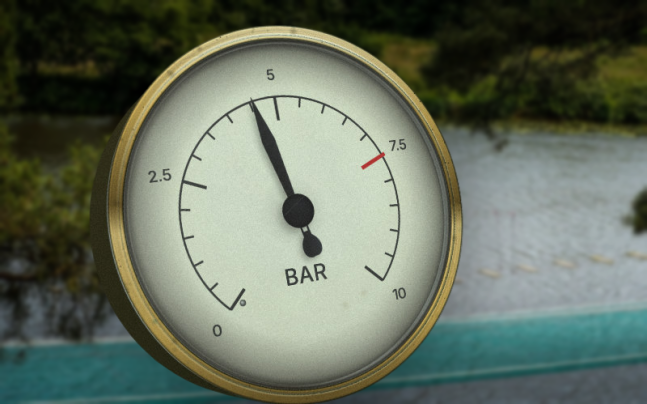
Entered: 4.5 bar
